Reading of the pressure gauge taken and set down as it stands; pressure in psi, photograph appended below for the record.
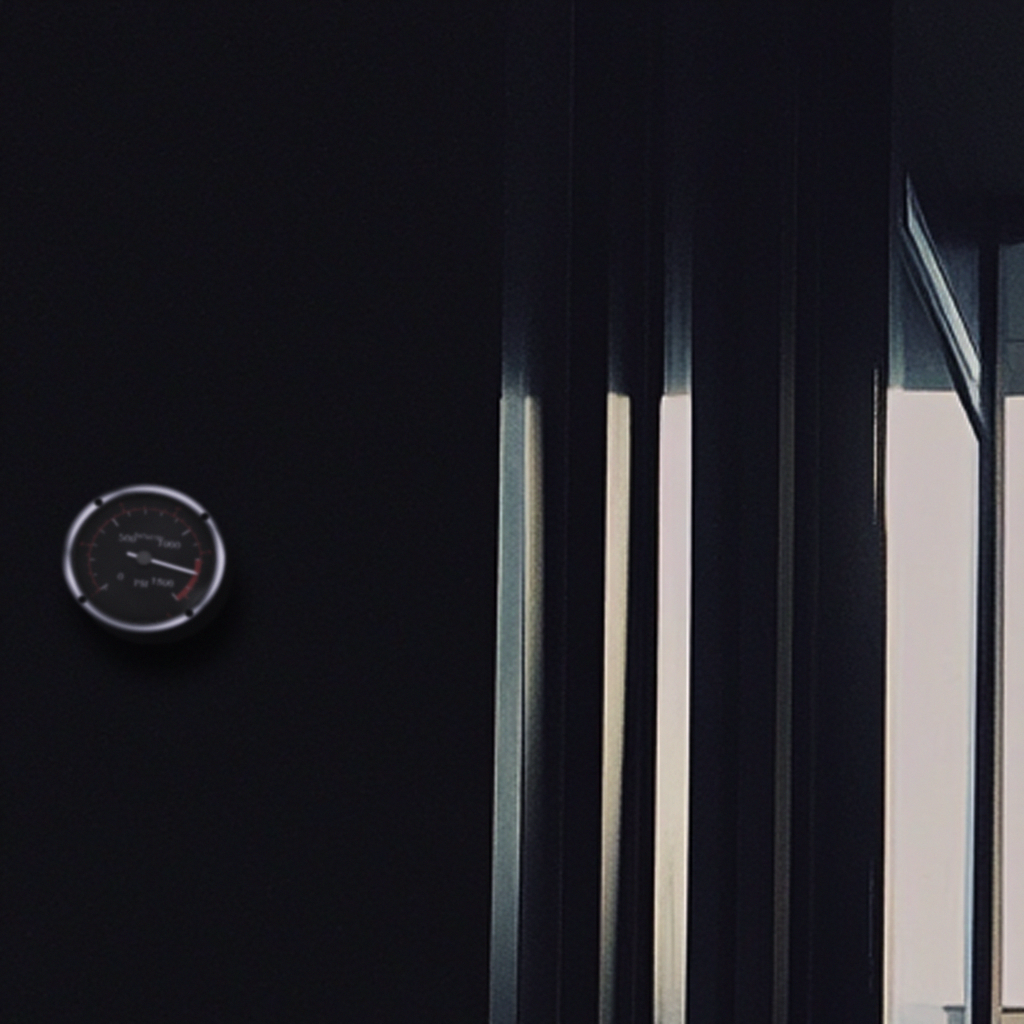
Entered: 1300 psi
